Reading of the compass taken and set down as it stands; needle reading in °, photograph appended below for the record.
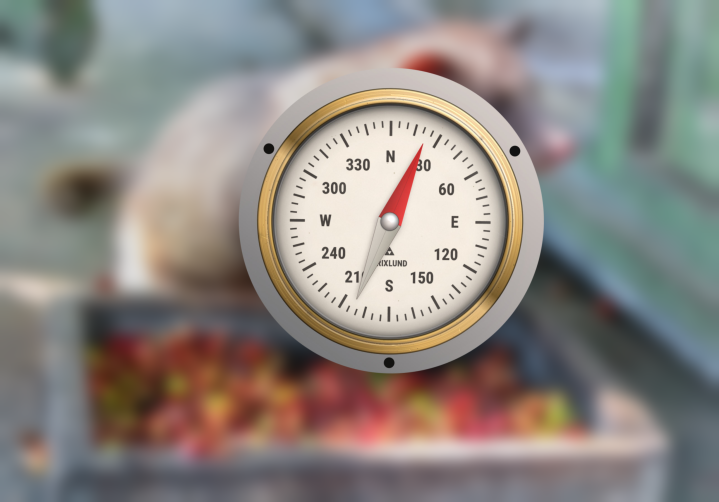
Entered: 22.5 °
